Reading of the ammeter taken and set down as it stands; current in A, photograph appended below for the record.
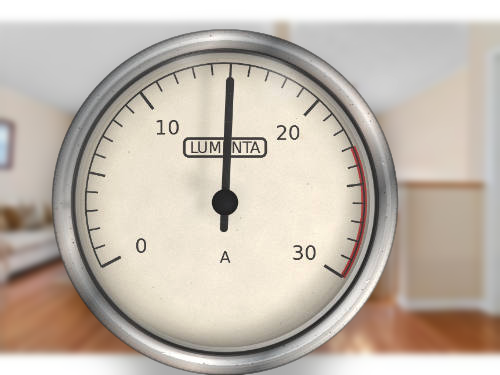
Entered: 15 A
